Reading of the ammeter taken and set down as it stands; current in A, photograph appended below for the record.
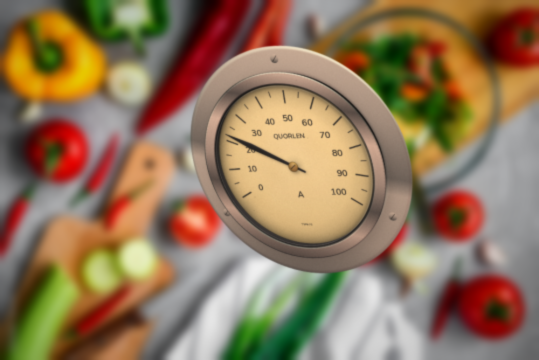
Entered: 22.5 A
